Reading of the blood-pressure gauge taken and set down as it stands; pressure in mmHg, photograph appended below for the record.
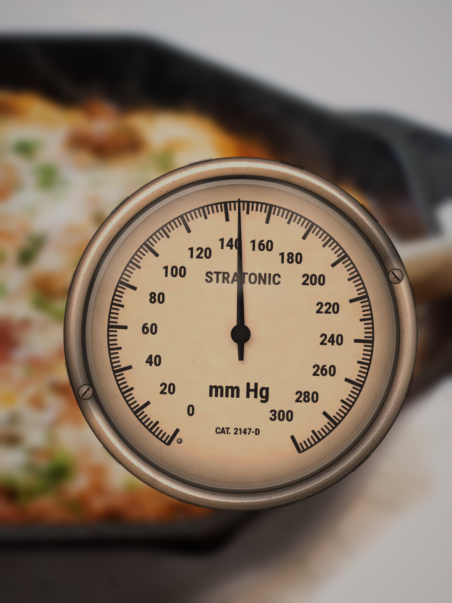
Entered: 146 mmHg
